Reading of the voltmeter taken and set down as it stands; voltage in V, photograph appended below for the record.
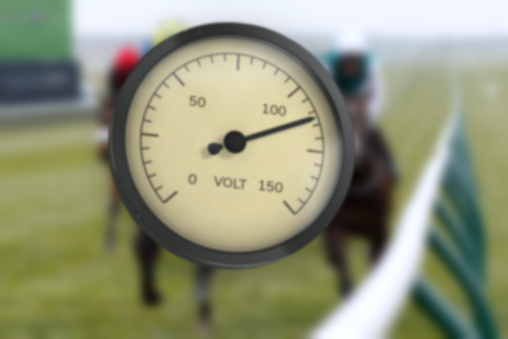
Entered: 112.5 V
